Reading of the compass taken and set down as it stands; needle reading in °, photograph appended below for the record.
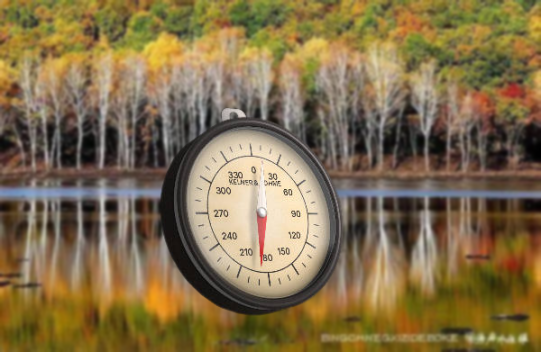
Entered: 190 °
